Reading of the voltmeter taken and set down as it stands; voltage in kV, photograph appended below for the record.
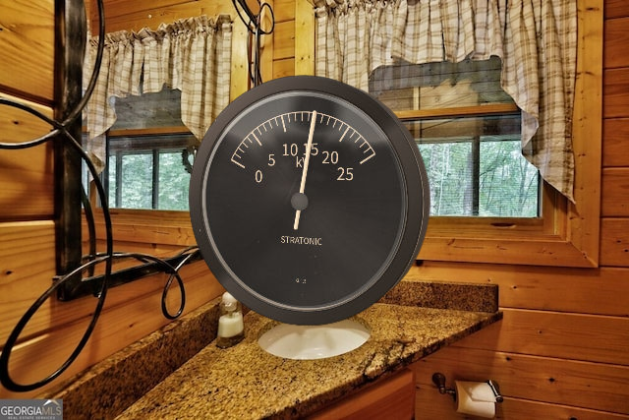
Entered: 15 kV
